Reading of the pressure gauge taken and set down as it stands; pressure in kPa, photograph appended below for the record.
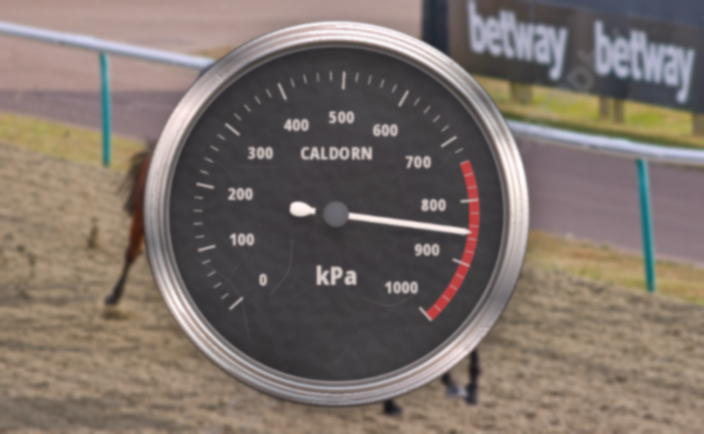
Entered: 850 kPa
